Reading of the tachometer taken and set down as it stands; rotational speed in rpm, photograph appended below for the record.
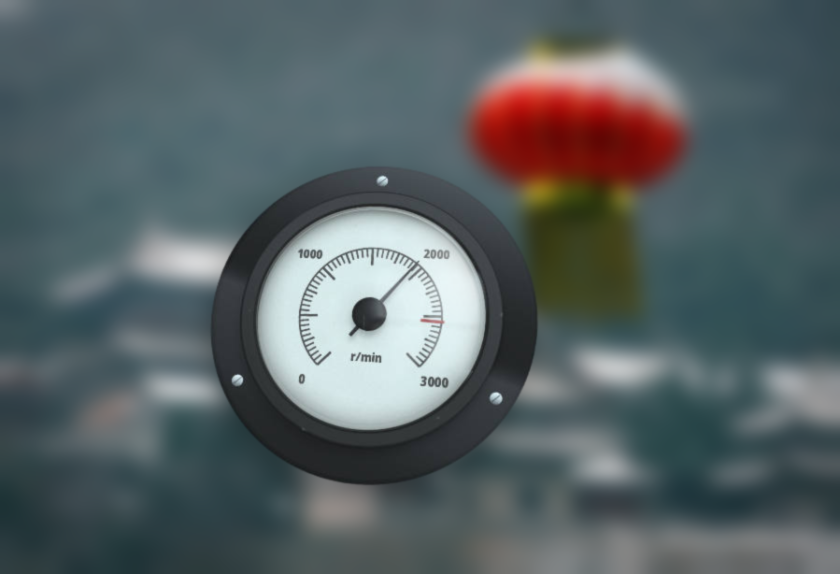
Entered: 1950 rpm
